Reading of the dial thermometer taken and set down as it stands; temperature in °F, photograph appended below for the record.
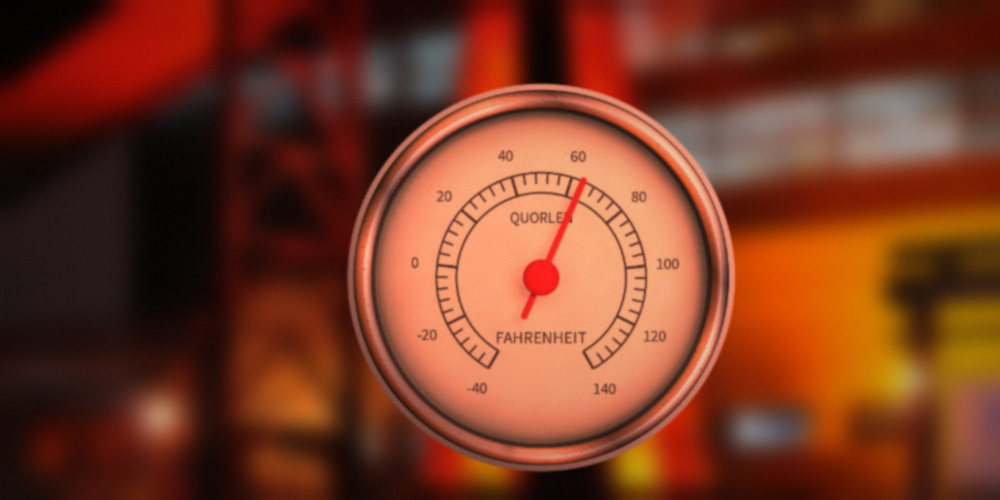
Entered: 64 °F
